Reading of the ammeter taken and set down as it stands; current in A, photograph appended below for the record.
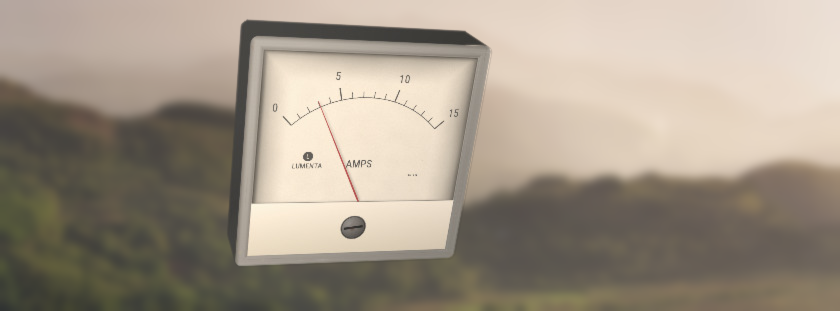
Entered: 3 A
